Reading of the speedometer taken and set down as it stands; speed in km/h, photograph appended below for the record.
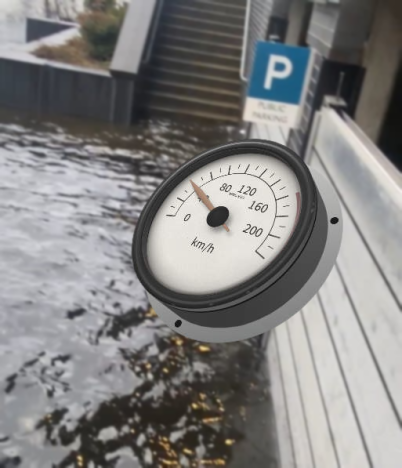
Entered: 40 km/h
